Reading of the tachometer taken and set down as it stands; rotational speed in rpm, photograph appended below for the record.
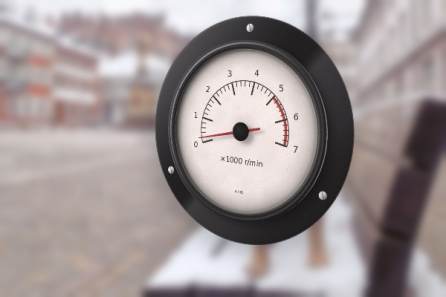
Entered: 200 rpm
